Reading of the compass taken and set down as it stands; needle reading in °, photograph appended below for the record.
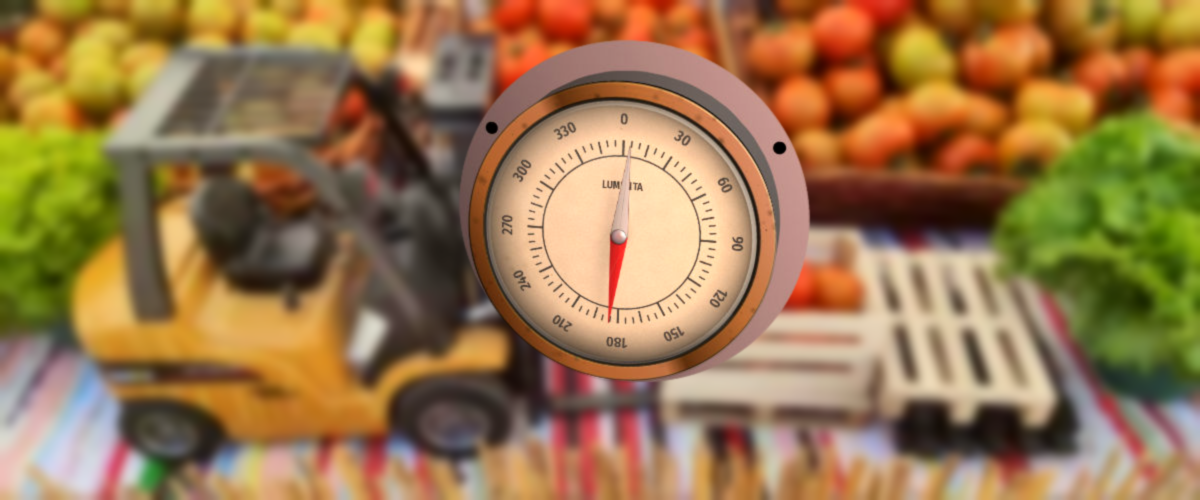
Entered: 185 °
